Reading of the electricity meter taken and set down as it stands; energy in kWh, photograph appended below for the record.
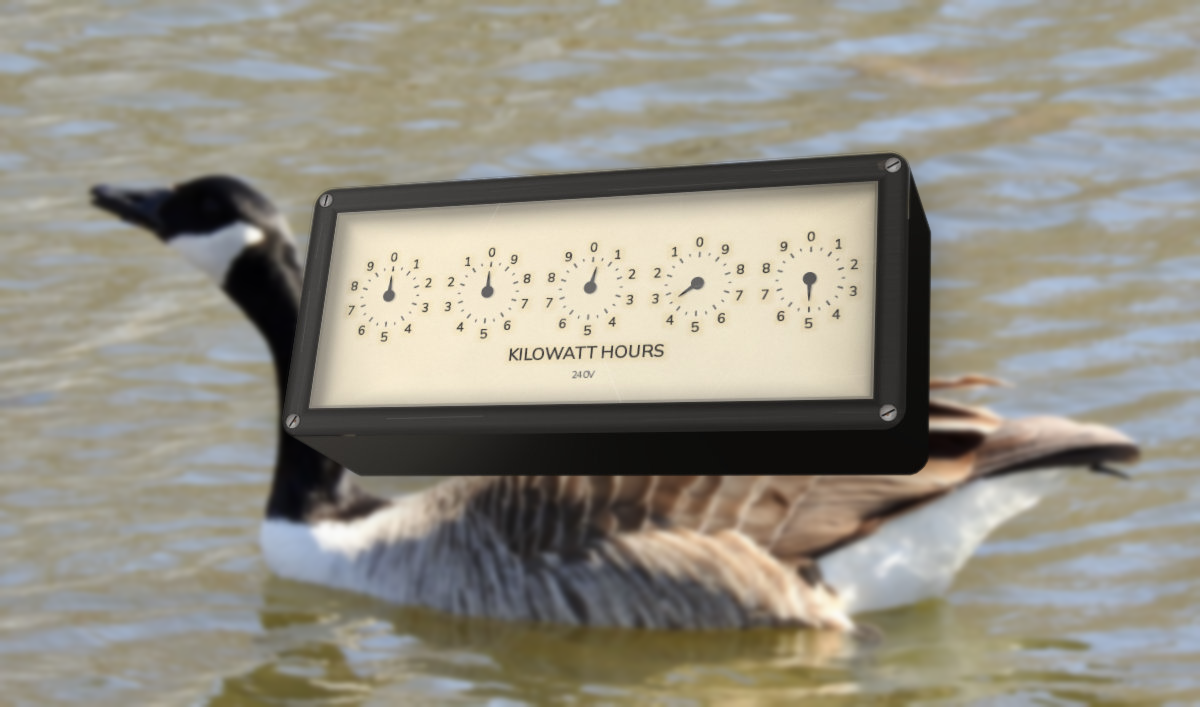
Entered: 35 kWh
